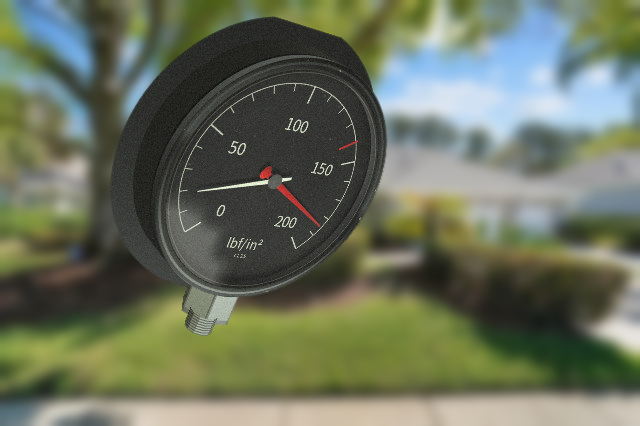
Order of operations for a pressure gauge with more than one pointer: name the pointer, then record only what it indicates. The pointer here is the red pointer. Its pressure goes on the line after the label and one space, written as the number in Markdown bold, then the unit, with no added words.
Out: **185** psi
